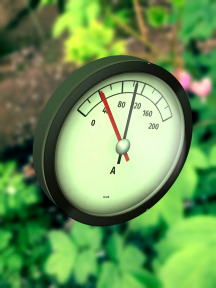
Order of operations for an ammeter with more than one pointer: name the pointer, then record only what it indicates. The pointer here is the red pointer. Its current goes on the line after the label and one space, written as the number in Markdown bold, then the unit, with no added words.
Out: **40** A
